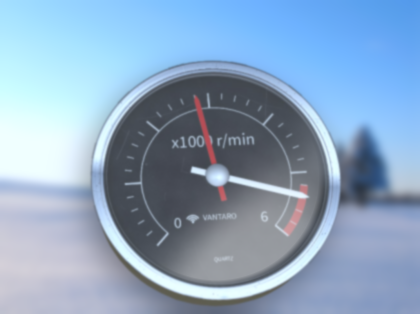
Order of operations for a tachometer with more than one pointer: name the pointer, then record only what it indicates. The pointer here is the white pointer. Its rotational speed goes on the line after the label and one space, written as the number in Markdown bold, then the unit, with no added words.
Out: **5400** rpm
